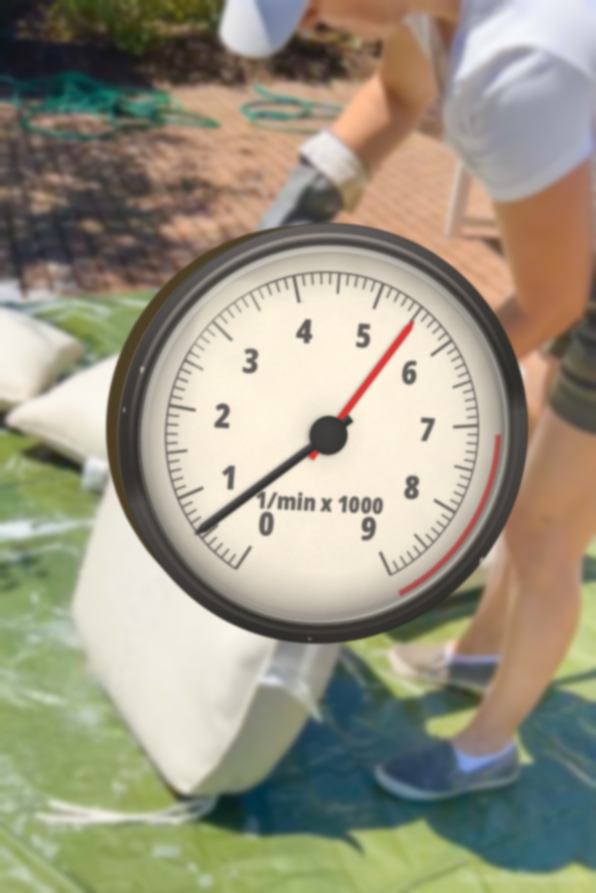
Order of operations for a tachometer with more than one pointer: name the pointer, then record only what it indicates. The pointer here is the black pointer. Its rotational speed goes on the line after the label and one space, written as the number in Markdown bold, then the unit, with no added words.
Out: **600** rpm
